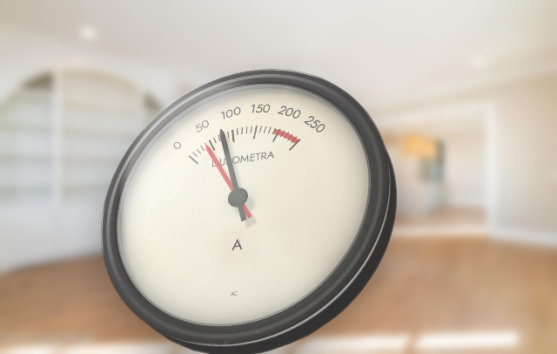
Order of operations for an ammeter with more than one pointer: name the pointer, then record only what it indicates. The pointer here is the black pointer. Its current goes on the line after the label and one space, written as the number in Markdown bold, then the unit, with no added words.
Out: **80** A
